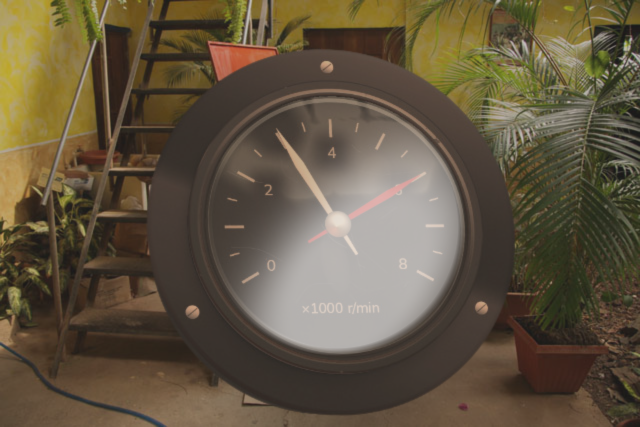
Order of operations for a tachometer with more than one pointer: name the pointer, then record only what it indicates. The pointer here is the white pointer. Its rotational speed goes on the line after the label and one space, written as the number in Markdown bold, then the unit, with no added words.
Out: **3000** rpm
